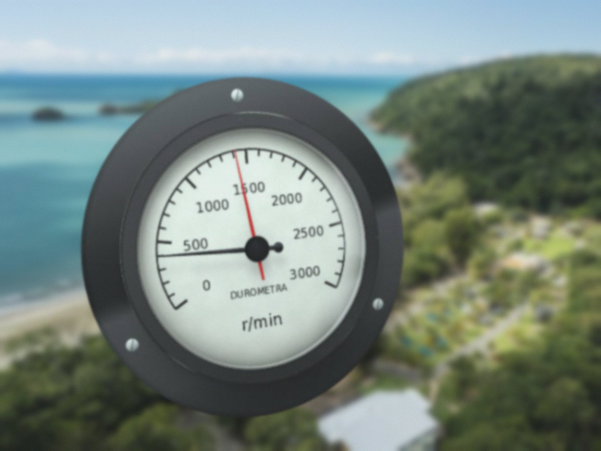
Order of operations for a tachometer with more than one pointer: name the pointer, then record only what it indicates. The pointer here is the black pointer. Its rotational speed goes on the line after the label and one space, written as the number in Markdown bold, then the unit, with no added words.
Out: **400** rpm
